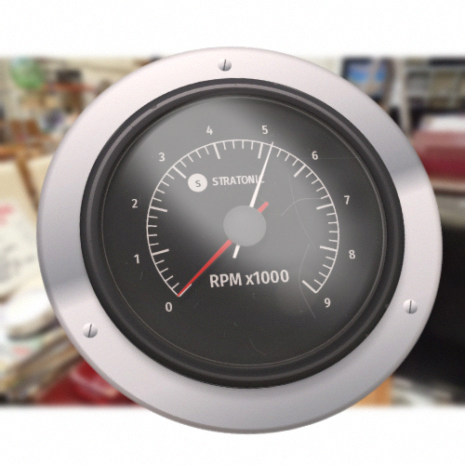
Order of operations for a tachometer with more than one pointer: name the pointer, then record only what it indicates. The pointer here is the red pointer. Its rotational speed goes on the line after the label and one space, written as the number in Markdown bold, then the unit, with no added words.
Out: **0** rpm
